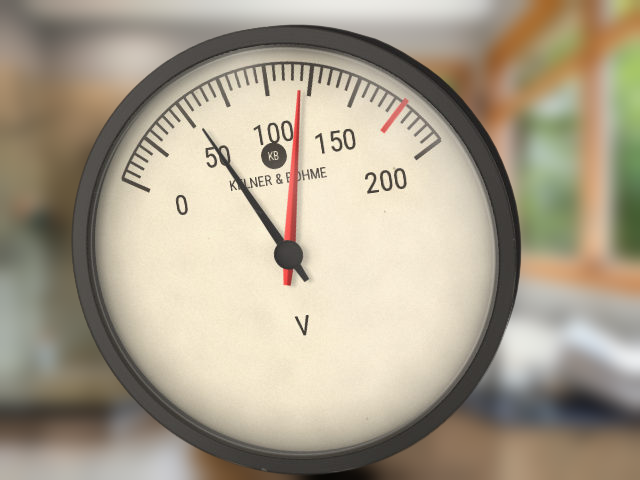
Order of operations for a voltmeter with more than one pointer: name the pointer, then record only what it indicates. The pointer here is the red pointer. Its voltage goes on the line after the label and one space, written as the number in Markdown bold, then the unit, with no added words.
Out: **120** V
